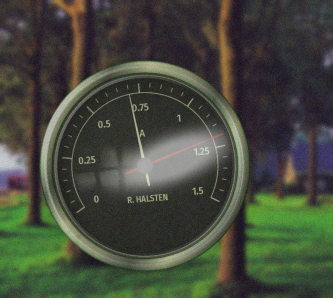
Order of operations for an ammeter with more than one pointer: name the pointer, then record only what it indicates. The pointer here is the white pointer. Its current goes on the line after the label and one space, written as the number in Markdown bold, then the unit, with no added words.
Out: **0.7** A
